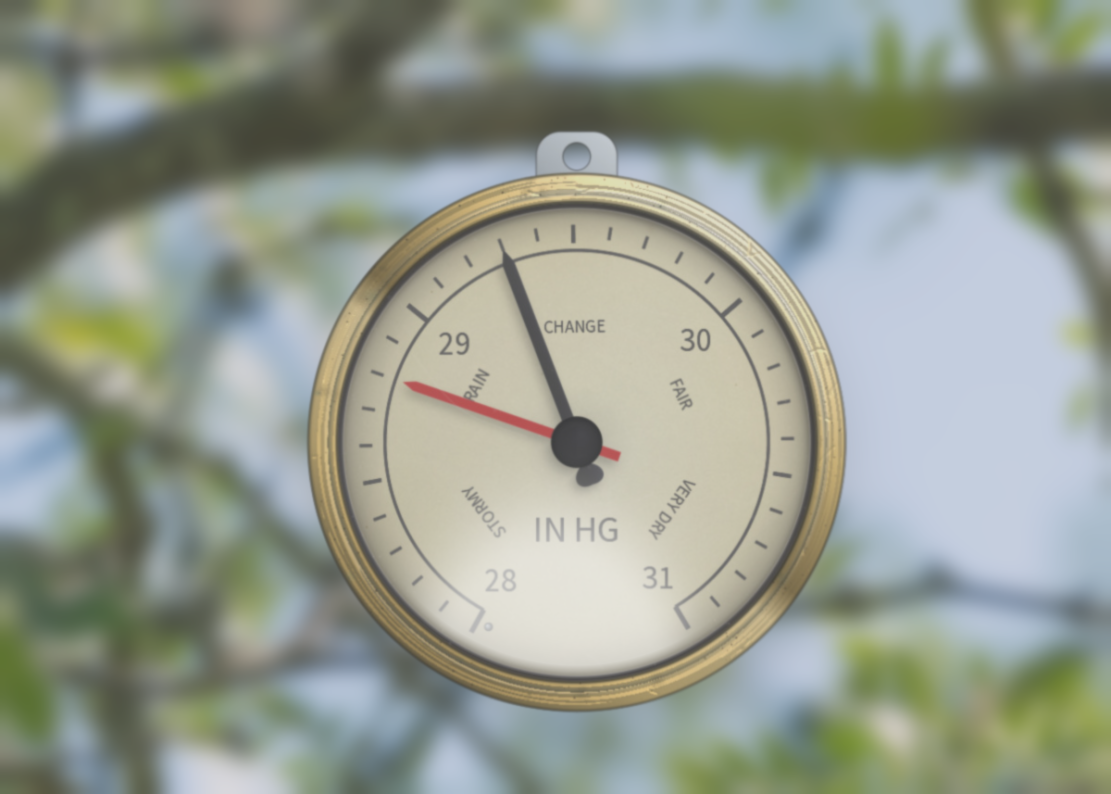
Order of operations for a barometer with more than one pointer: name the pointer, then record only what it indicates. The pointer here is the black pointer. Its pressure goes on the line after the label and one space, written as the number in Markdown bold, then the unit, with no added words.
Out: **29.3** inHg
